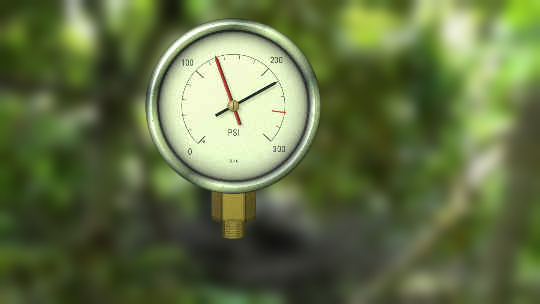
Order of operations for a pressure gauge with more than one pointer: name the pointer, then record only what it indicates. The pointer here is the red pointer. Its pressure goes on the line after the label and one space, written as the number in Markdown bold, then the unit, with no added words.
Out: **130** psi
